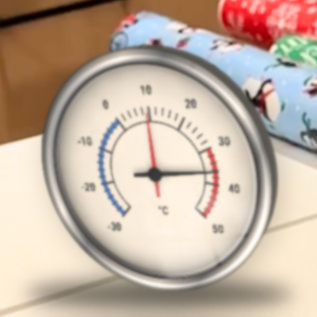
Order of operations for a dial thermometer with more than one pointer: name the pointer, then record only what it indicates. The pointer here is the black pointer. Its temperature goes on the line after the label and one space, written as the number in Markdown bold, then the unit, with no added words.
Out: **36** °C
